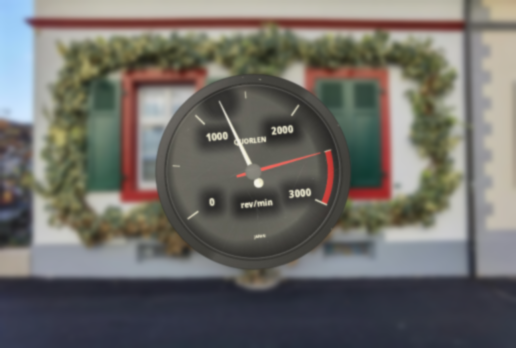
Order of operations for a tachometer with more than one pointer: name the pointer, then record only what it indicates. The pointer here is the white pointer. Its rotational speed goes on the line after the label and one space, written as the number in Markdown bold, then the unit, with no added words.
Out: **1250** rpm
